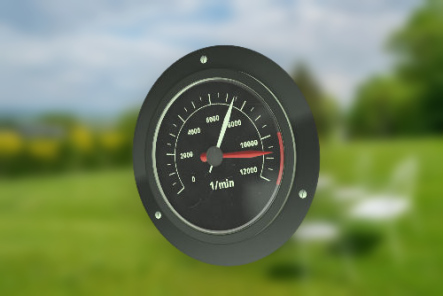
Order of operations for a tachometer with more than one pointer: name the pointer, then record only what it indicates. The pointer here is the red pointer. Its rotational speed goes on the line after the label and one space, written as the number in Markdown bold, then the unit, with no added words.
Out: **10750** rpm
